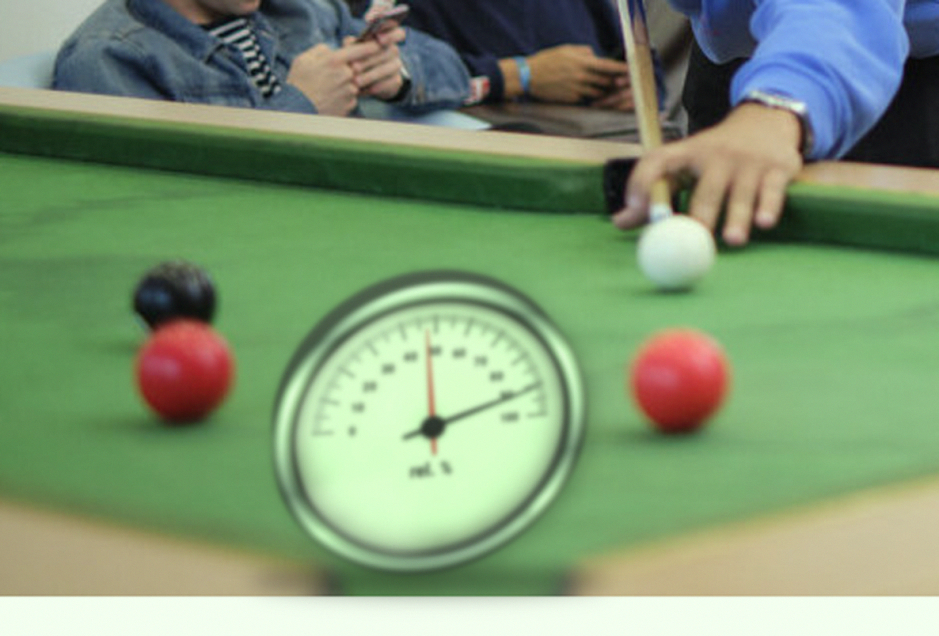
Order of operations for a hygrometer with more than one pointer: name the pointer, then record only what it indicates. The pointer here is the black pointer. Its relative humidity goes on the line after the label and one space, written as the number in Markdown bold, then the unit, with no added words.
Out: **90** %
